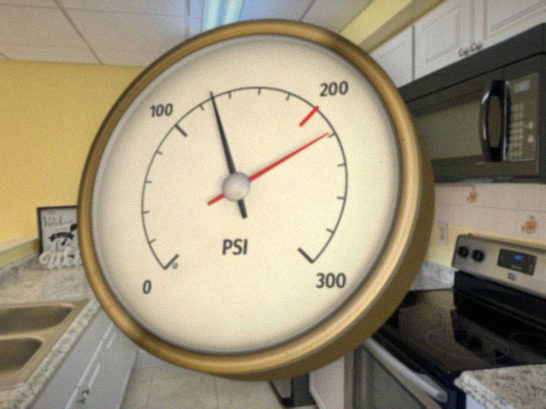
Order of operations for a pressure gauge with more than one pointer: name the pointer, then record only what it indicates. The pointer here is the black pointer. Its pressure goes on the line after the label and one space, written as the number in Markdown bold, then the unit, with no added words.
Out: **130** psi
